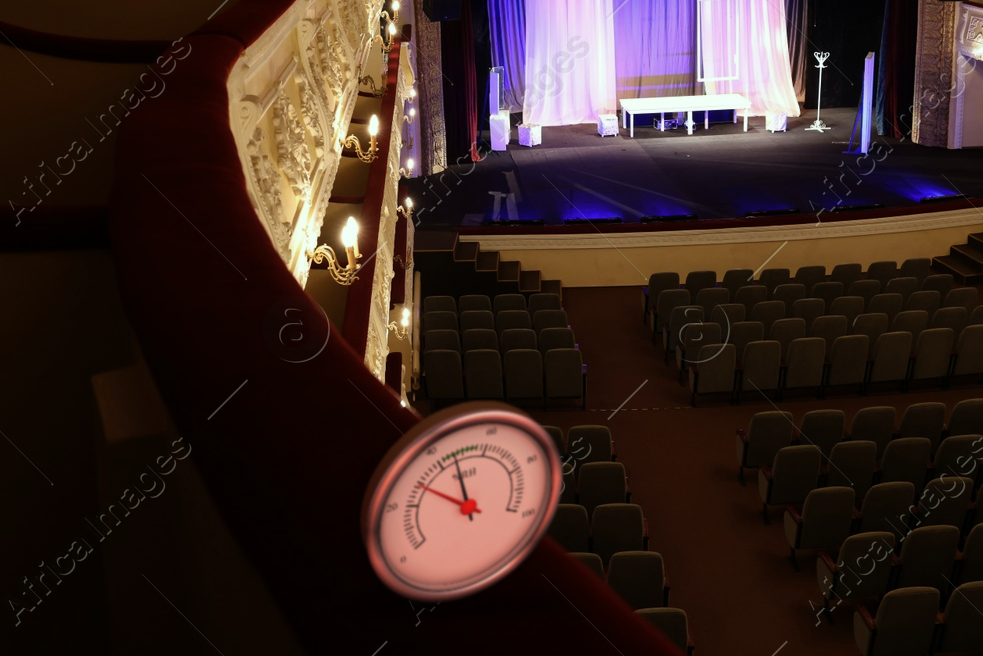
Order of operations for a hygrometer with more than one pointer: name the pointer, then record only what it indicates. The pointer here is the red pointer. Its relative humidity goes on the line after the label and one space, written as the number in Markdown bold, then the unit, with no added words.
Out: **30** %
